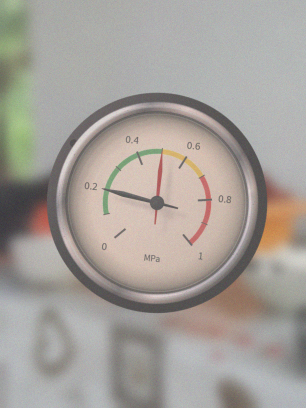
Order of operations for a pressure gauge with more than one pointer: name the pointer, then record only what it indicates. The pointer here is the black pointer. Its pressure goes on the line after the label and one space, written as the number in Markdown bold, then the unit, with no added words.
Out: **0.2** MPa
